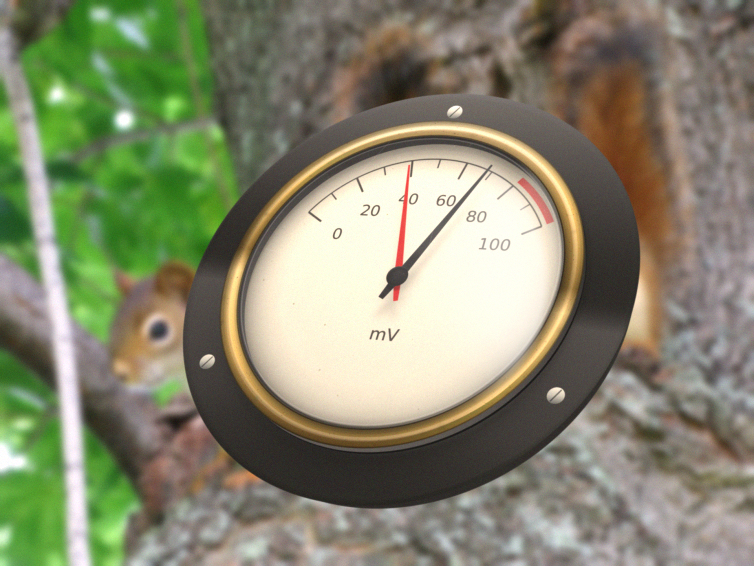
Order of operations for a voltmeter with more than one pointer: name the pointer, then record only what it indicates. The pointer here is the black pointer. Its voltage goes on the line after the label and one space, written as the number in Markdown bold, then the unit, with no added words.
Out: **70** mV
